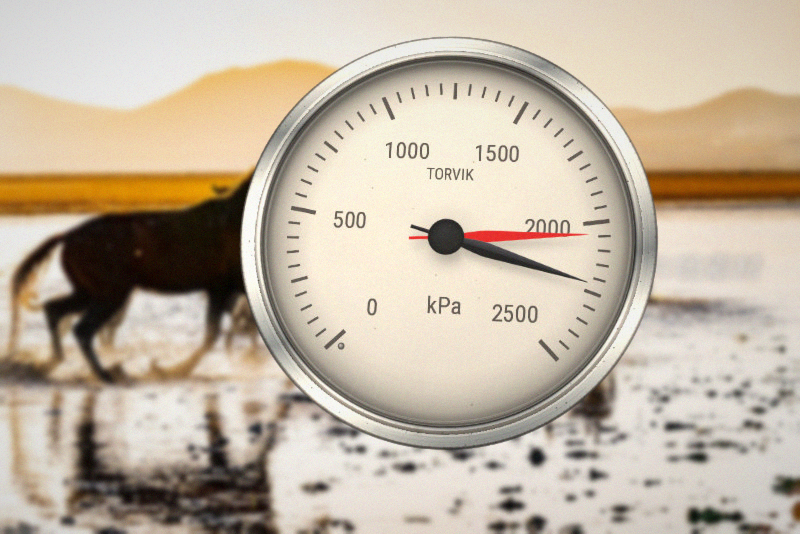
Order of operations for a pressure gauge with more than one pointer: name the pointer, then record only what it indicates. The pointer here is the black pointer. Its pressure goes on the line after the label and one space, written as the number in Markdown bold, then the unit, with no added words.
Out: **2225** kPa
